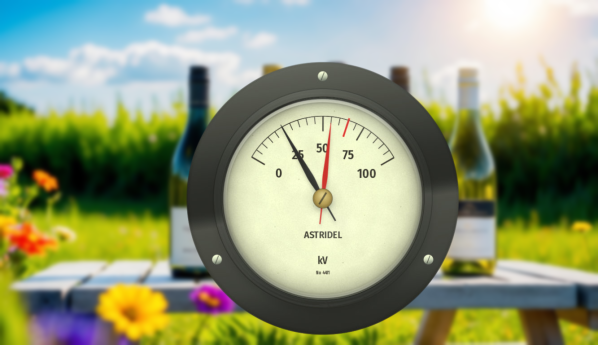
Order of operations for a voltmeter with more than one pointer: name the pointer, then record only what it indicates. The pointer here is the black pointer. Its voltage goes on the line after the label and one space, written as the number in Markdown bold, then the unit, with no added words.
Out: **25** kV
